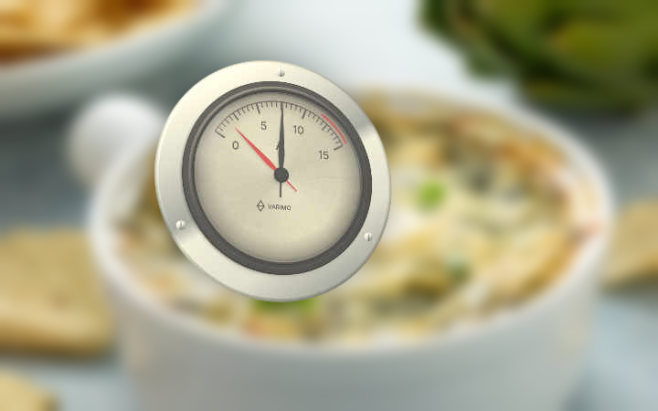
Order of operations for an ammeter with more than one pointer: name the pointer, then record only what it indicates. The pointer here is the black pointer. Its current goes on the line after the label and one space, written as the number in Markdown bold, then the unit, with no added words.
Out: **7.5** A
